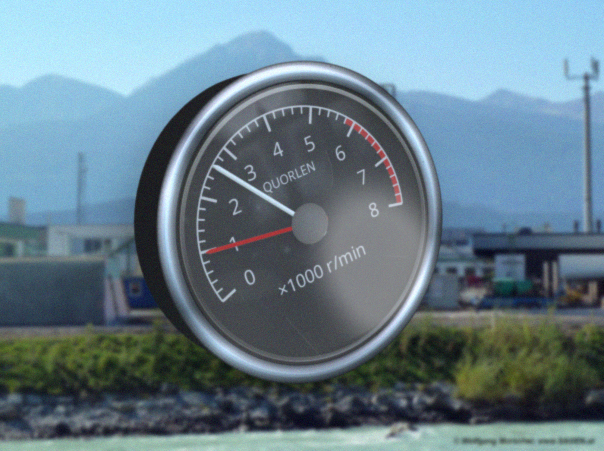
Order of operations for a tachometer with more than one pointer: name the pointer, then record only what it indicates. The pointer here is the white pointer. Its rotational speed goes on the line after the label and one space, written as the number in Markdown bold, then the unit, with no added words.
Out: **2600** rpm
